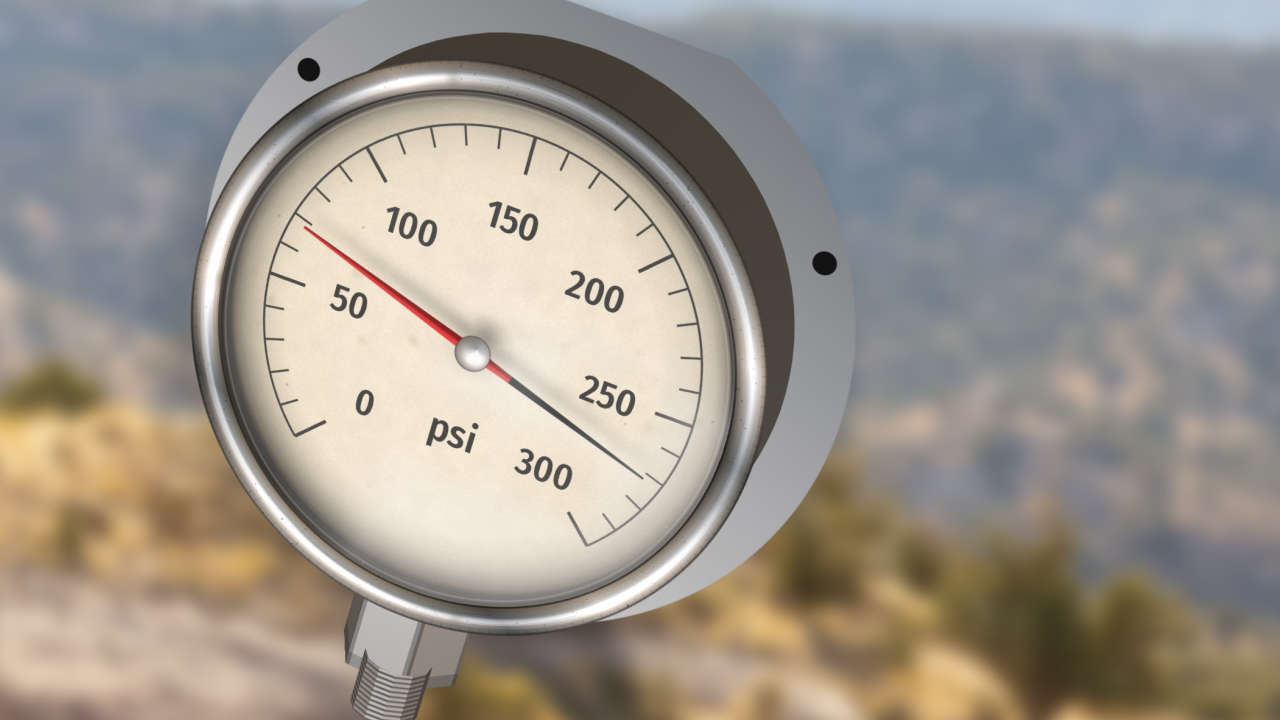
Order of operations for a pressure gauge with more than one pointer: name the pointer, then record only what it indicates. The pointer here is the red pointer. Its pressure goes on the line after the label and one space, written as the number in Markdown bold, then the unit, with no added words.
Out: **70** psi
